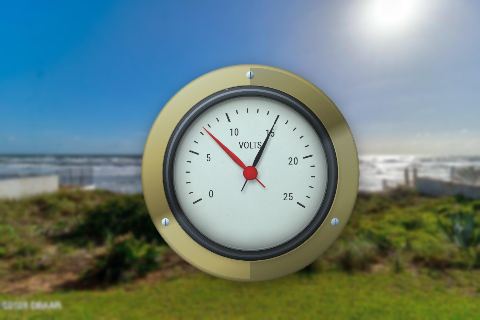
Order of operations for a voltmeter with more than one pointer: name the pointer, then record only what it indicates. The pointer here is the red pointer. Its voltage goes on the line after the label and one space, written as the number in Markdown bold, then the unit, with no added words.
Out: **7.5** V
